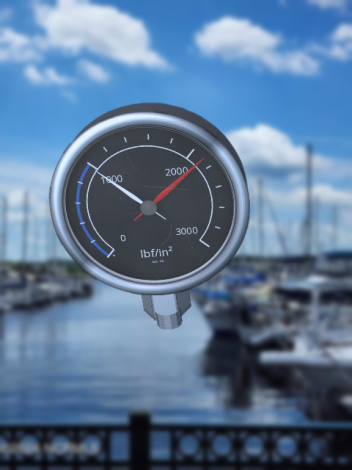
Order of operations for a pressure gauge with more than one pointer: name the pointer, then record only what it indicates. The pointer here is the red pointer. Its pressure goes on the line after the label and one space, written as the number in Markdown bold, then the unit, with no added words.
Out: **2100** psi
